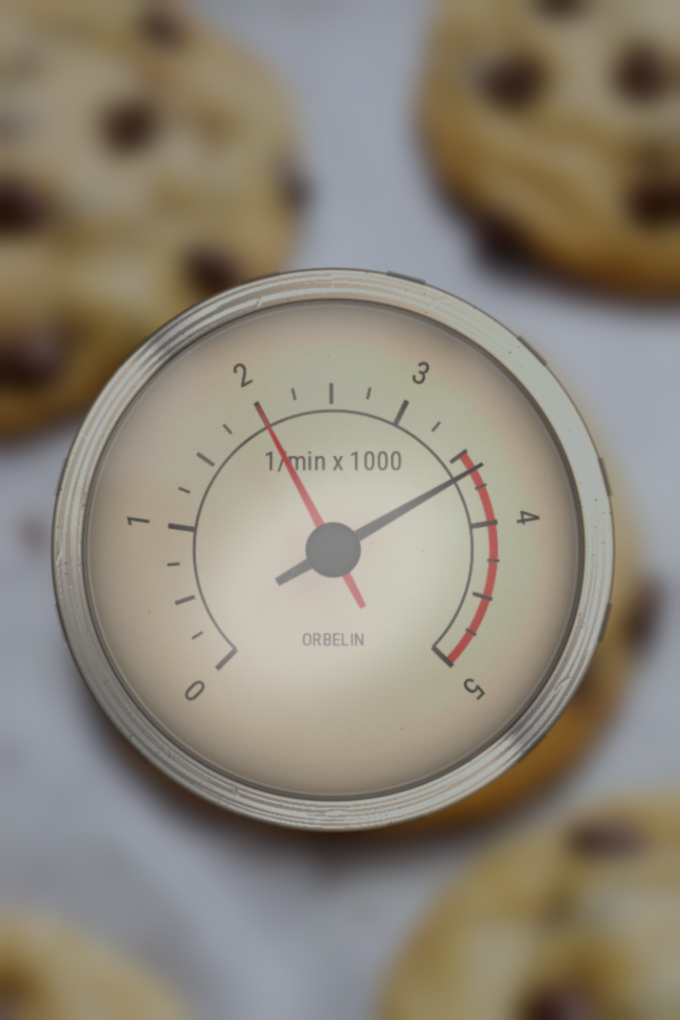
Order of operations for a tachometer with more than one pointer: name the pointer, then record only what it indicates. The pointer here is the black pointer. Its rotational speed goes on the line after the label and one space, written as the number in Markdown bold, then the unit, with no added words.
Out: **3625** rpm
